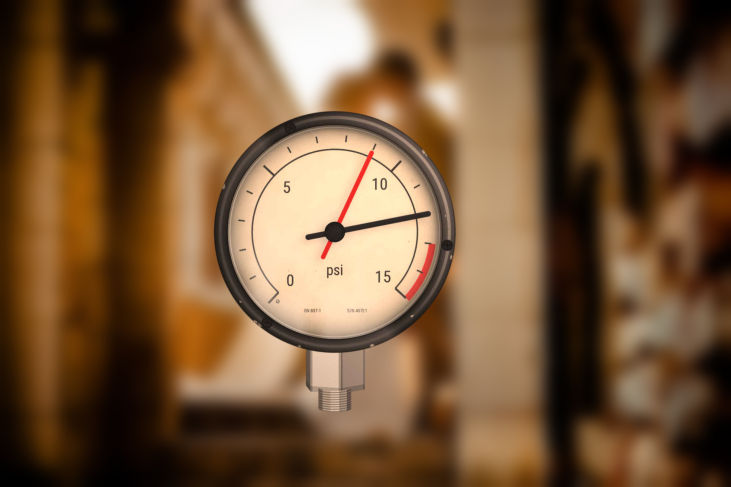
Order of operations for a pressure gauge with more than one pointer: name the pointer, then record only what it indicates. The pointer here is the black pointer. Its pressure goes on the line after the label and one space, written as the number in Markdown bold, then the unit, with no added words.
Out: **12** psi
